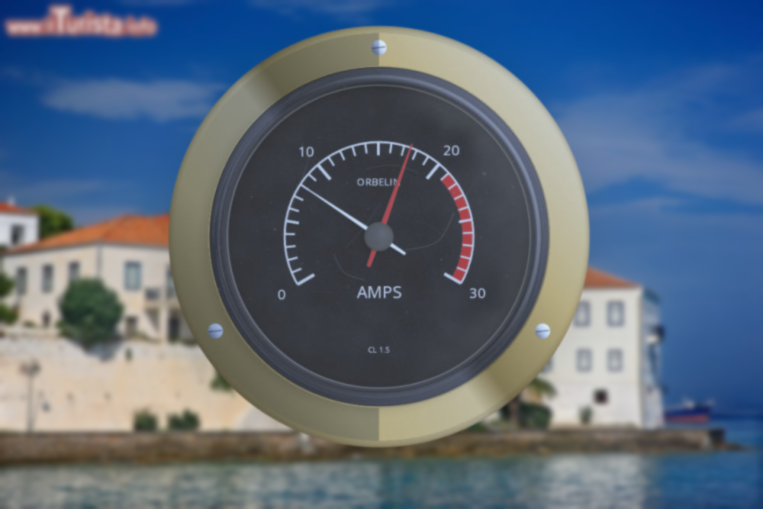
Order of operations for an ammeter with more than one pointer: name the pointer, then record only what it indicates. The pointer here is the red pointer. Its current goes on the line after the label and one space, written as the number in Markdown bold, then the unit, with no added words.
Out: **17.5** A
